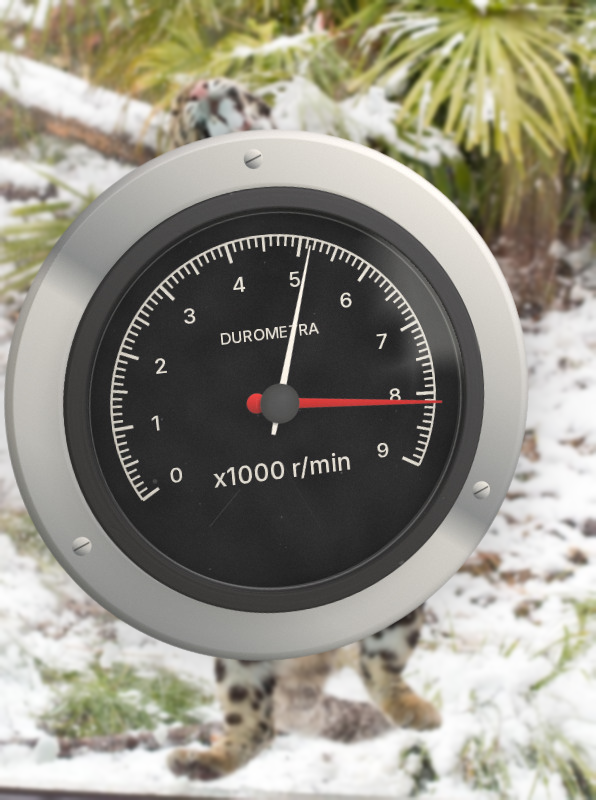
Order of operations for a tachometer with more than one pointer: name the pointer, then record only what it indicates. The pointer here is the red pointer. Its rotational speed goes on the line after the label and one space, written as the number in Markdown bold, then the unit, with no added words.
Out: **8100** rpm
